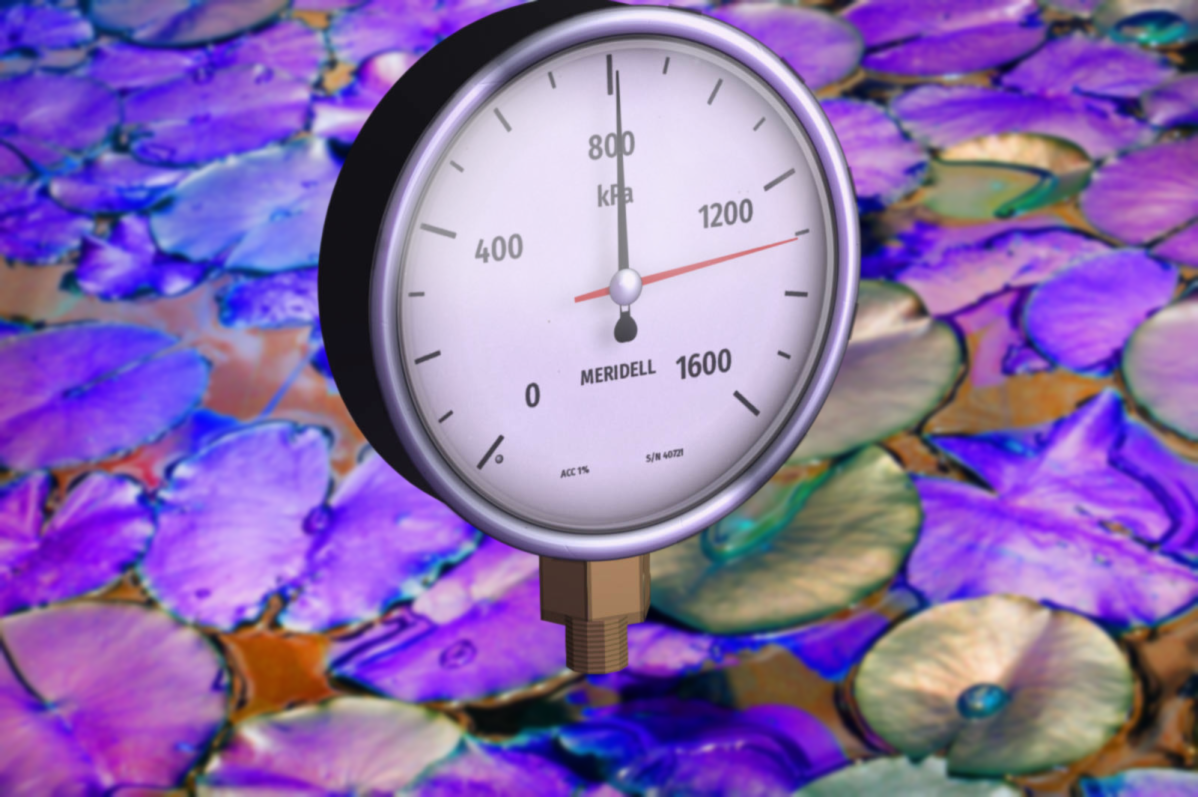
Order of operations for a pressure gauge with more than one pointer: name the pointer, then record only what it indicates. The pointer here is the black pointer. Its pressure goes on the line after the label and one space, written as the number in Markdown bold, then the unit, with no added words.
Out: **800** kPa
